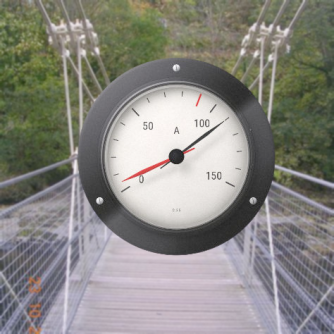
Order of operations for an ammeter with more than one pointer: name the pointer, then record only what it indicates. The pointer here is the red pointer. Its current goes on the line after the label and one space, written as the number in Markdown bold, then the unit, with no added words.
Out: **5** A
